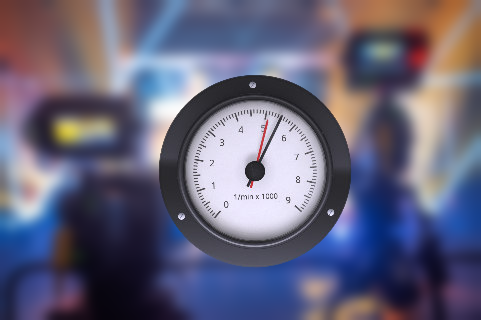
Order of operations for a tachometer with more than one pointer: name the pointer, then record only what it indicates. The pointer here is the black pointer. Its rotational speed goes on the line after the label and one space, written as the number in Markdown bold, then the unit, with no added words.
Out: **5500** rpm
